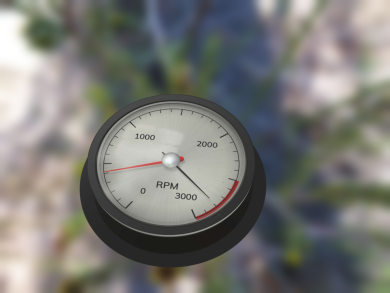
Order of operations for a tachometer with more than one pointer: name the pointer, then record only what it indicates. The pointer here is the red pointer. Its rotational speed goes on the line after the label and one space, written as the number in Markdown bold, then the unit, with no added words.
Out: **400** rpm
